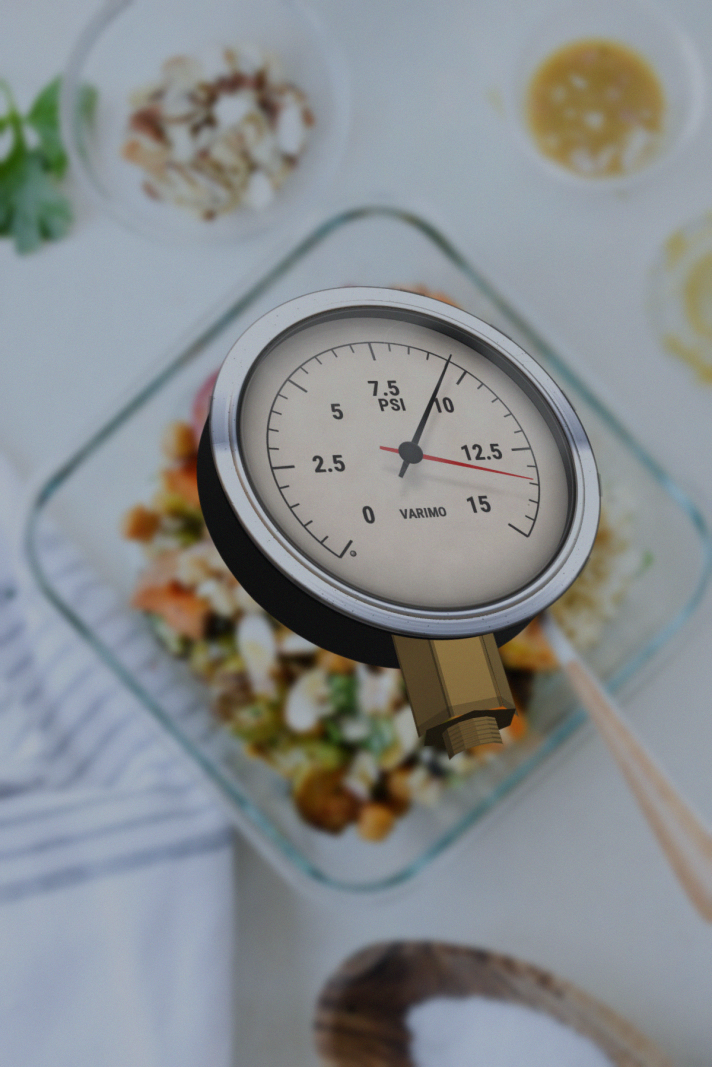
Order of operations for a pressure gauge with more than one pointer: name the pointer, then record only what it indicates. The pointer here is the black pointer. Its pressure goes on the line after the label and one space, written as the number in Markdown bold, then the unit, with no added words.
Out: **9.5** psi
